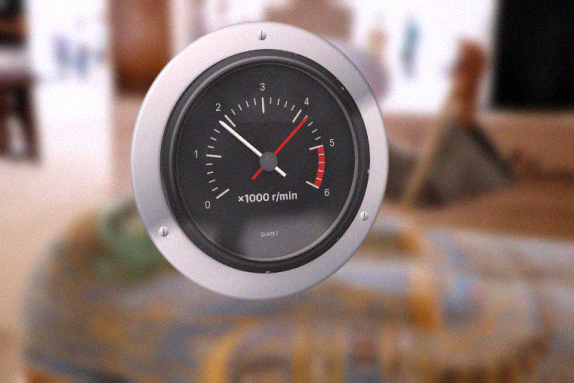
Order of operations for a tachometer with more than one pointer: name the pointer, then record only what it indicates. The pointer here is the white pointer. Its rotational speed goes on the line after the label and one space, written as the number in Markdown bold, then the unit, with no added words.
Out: **1800** rpm
